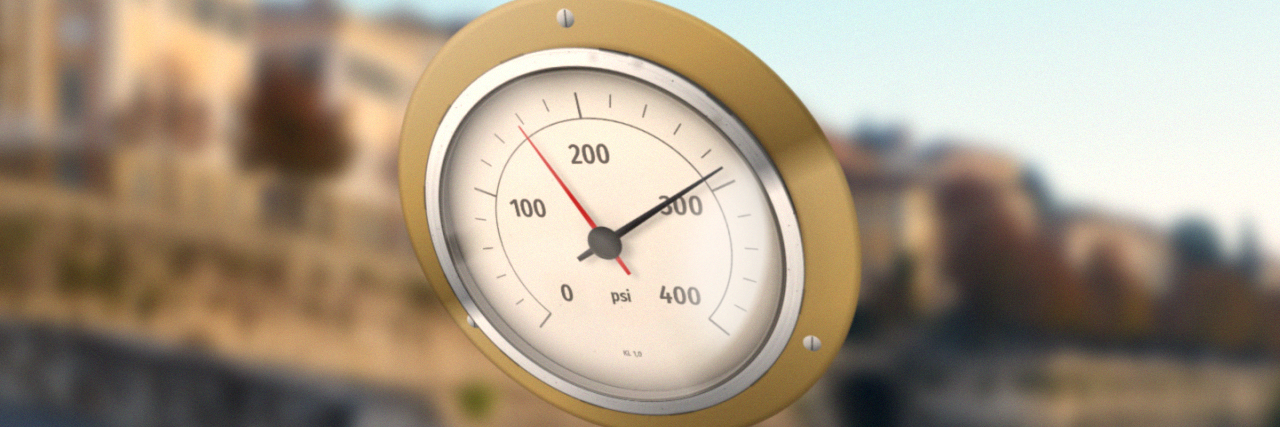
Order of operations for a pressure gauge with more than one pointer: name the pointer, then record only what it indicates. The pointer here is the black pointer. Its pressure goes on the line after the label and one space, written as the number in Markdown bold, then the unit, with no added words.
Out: **290** psi
